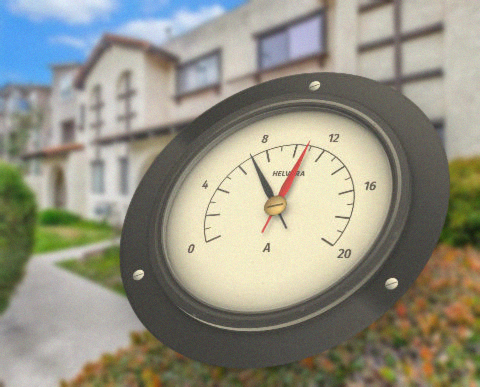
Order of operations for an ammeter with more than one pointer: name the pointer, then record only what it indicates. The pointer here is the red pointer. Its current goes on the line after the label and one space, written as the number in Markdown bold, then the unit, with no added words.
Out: **11** A
